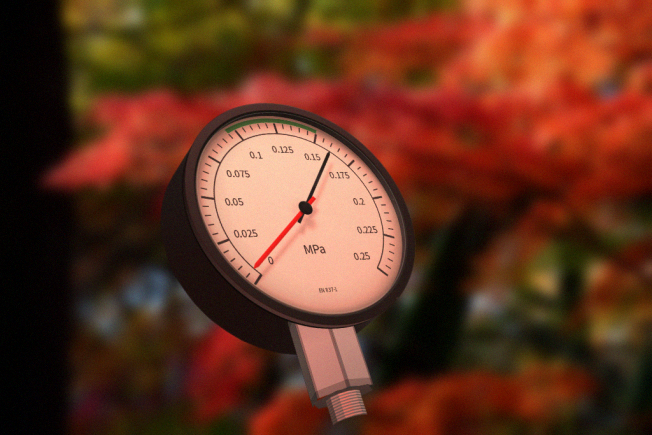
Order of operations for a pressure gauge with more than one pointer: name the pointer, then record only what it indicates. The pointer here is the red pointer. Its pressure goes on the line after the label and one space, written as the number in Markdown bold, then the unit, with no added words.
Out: **0.005** MPa
